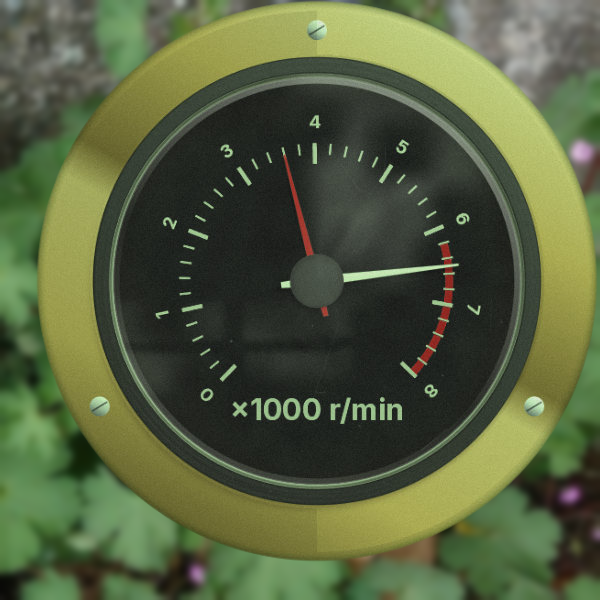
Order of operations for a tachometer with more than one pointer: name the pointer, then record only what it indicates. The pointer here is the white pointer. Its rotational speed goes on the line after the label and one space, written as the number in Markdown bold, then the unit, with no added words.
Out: **6500** rpm
